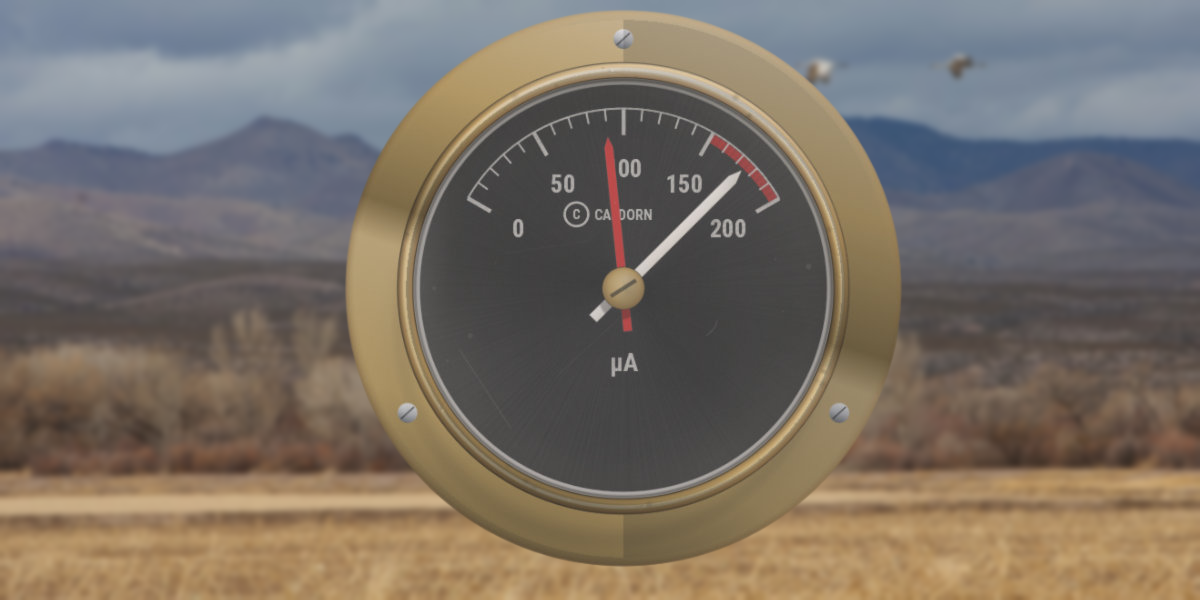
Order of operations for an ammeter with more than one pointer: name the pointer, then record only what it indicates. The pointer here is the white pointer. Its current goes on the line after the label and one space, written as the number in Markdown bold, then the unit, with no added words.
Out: **175** µA
